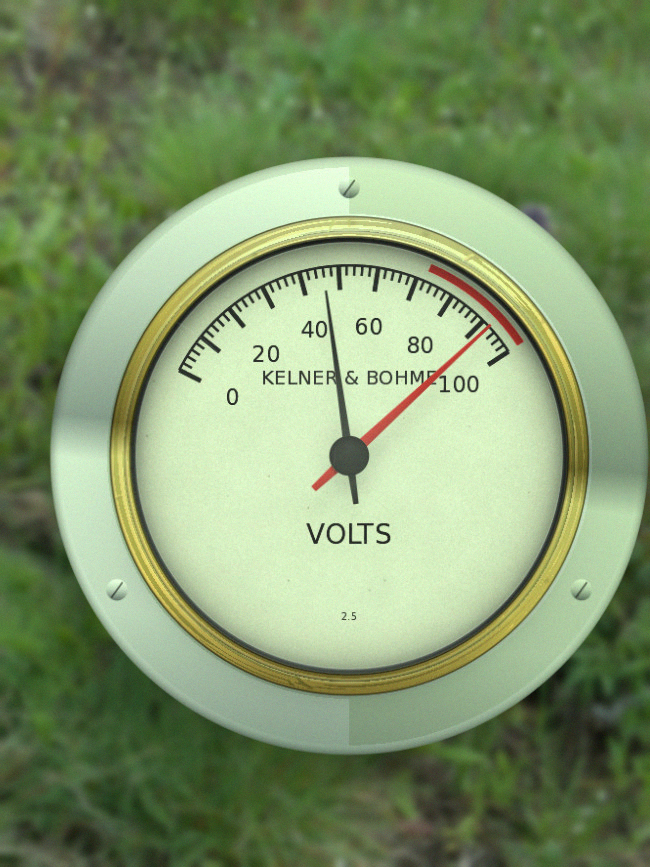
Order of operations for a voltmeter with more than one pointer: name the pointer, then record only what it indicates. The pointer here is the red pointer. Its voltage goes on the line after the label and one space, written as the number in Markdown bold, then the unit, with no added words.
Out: **92** V
